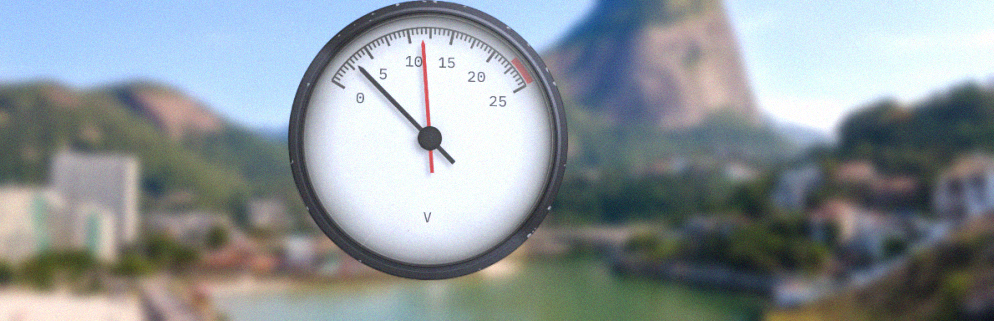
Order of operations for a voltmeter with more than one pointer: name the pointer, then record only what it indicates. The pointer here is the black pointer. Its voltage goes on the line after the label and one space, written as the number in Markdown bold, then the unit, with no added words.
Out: **3** V
